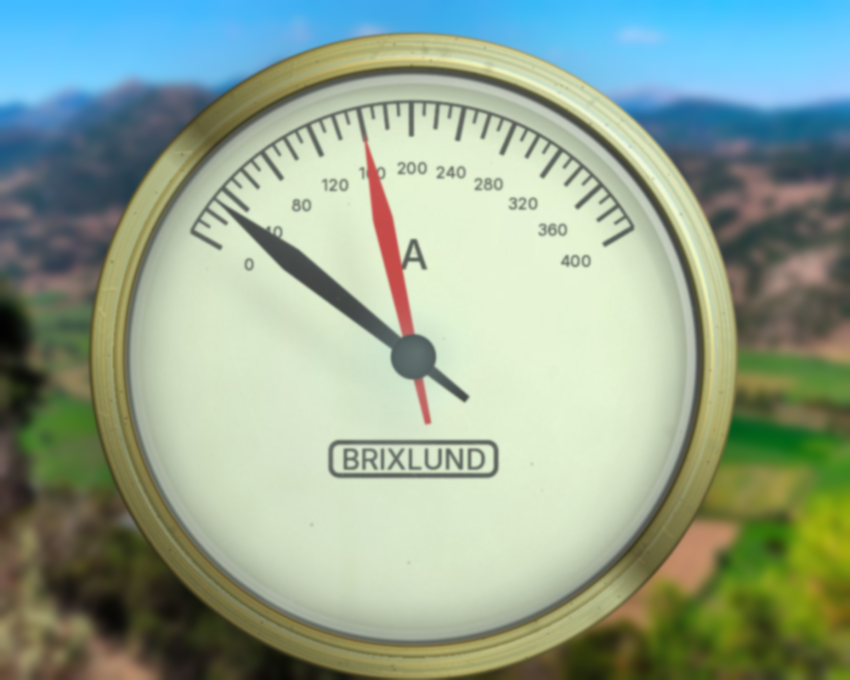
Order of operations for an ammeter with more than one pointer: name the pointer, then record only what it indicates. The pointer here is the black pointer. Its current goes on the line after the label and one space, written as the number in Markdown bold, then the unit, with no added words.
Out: **30** A
